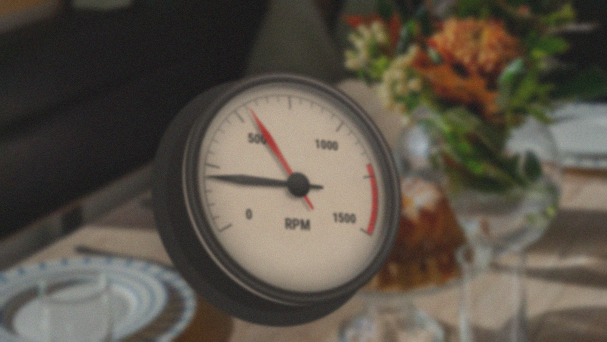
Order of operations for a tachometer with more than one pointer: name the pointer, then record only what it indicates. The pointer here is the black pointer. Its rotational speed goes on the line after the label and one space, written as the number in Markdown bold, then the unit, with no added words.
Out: **200** rpm
